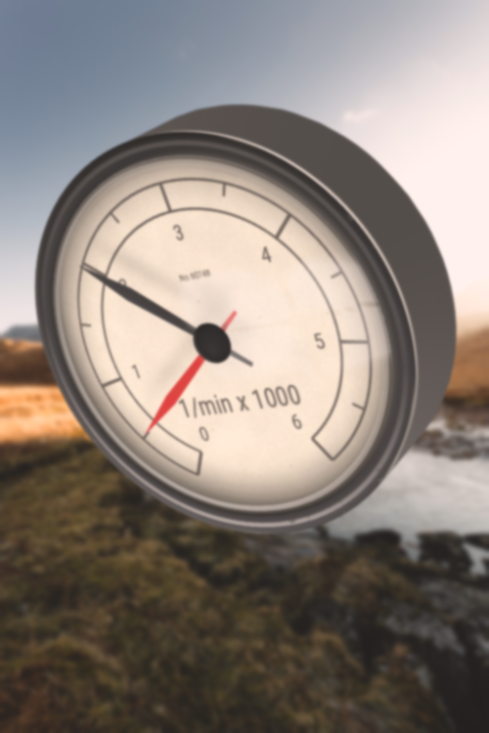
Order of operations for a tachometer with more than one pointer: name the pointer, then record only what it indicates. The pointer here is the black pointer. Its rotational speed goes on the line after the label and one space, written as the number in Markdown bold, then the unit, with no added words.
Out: **2000** rpm
